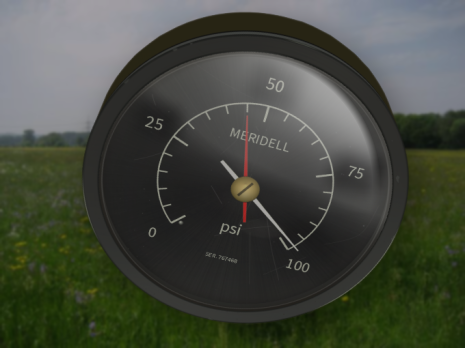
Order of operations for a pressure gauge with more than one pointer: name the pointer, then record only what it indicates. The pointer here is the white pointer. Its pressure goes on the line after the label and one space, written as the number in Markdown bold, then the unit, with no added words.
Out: **97.5** psi
